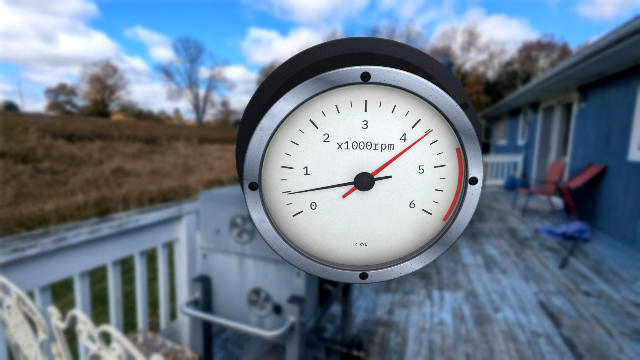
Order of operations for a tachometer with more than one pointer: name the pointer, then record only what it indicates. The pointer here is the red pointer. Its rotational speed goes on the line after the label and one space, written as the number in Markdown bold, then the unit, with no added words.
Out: **4250** rpm
